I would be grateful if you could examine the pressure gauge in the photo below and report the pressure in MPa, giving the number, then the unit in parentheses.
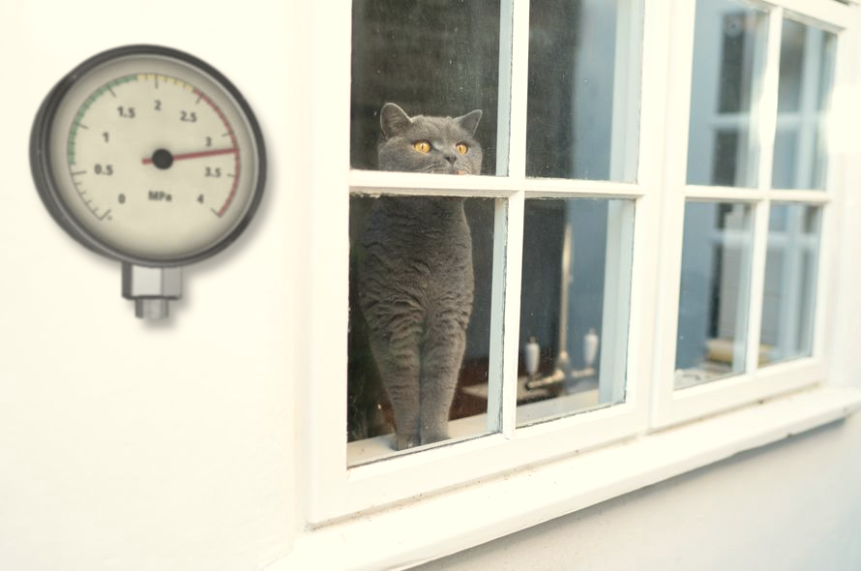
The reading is 3.2 (MPa)
